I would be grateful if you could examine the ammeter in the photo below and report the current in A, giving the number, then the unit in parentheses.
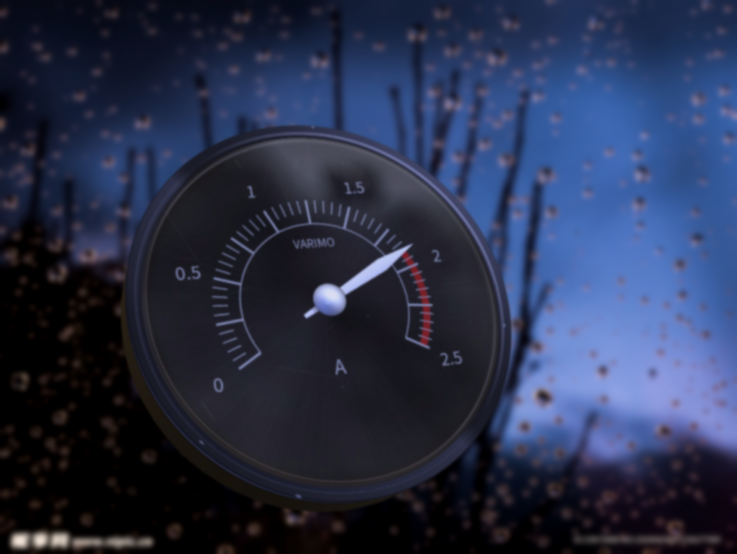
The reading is 1.9 (A)
